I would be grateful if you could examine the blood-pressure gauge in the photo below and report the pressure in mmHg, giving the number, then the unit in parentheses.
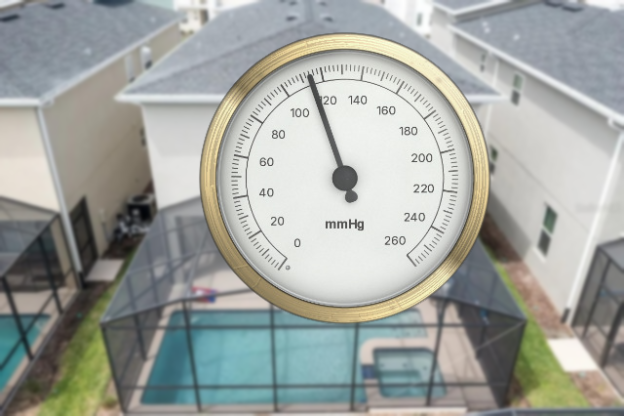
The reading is 114 (mmHg)
